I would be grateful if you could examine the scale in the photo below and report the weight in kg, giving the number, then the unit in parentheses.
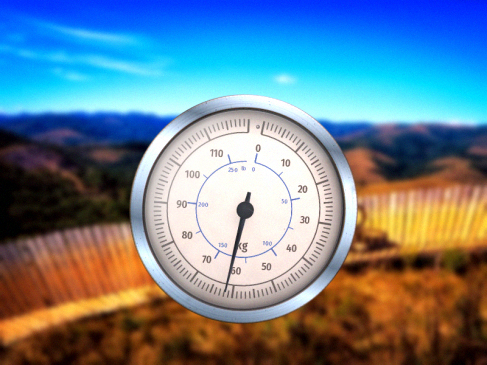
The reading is 62 (kg)
